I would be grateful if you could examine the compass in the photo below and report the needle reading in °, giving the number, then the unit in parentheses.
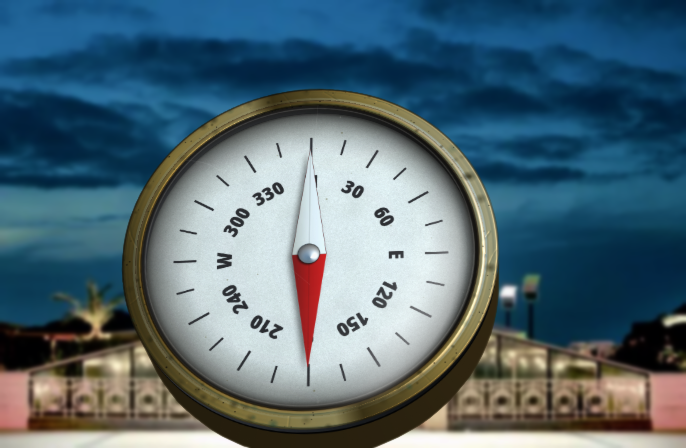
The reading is 180 (°)
